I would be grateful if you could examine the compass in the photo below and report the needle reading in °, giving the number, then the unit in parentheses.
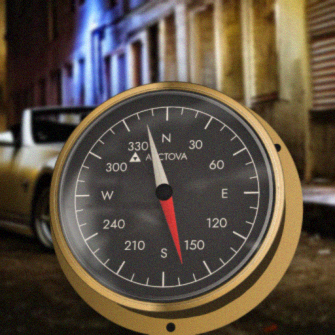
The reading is 165 (°)
